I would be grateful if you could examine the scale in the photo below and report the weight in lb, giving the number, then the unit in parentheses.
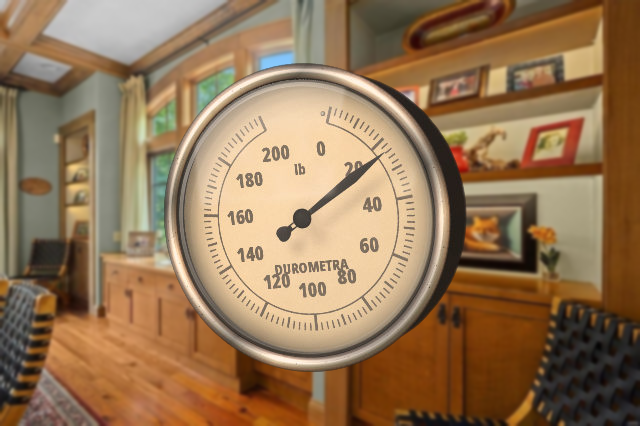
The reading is 24 (lb)
